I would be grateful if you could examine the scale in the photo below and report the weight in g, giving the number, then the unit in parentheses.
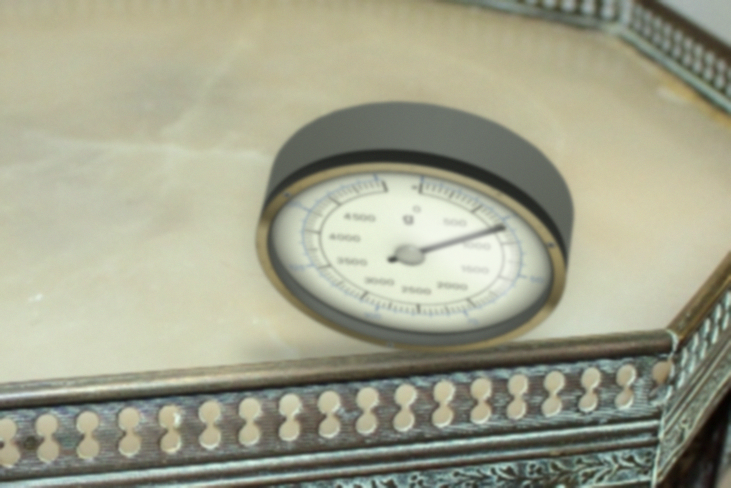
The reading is 750 (g)
